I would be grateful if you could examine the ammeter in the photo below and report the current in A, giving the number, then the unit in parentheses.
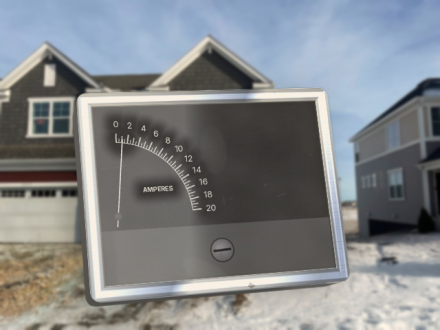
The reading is 1 (A)
